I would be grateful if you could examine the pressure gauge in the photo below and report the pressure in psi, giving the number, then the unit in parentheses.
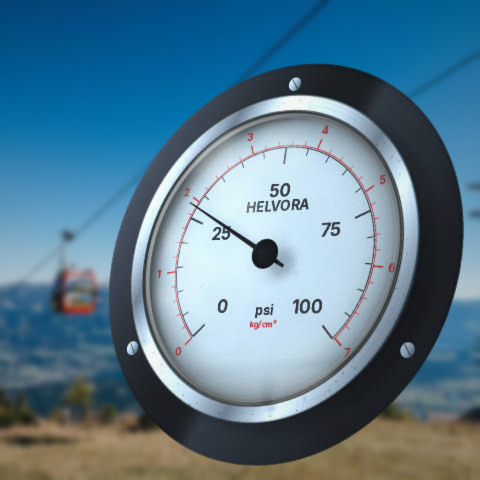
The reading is 27.5 (psi)
